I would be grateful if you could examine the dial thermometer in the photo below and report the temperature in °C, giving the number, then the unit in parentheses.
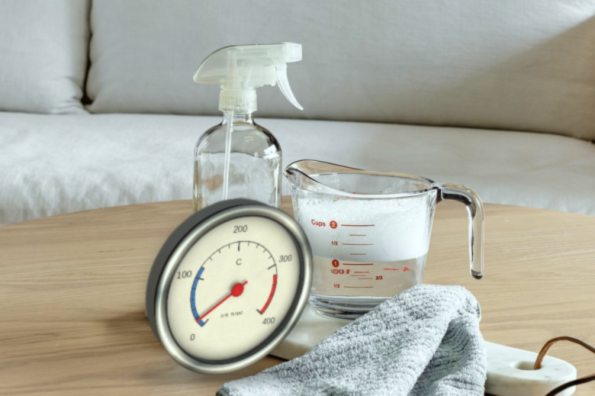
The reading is 20 (°C)
